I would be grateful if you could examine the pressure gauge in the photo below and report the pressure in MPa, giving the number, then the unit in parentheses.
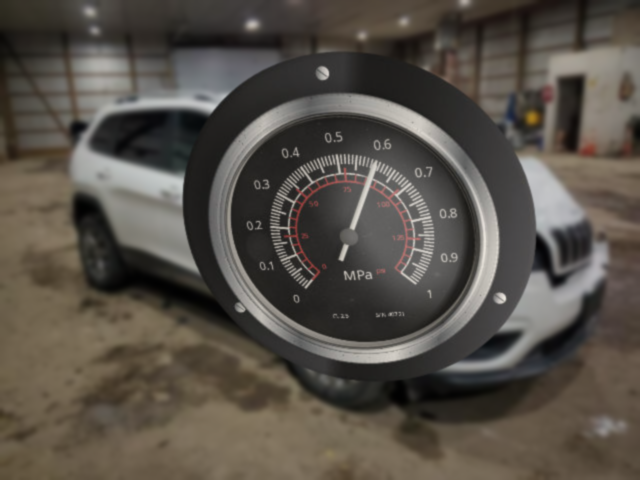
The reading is 0.6 (MPa)
